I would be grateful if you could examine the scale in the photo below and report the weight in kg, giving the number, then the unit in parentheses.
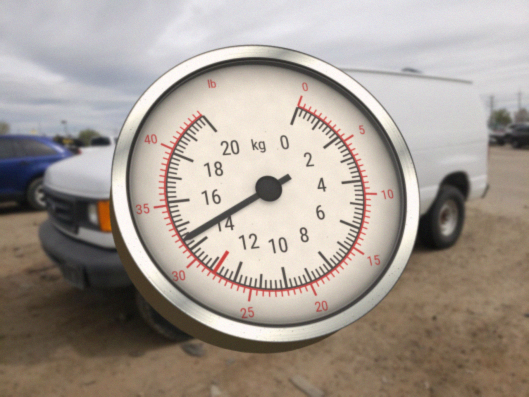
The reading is 14.4 (kg)
